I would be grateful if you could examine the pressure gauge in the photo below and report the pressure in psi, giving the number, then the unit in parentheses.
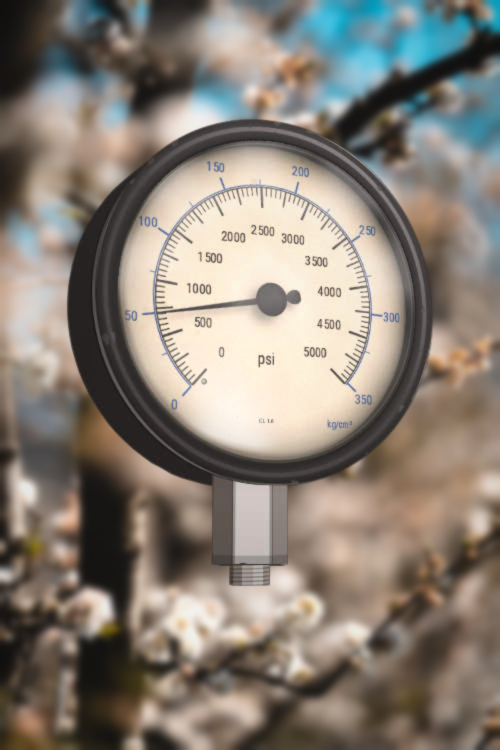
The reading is 700 (psi)
